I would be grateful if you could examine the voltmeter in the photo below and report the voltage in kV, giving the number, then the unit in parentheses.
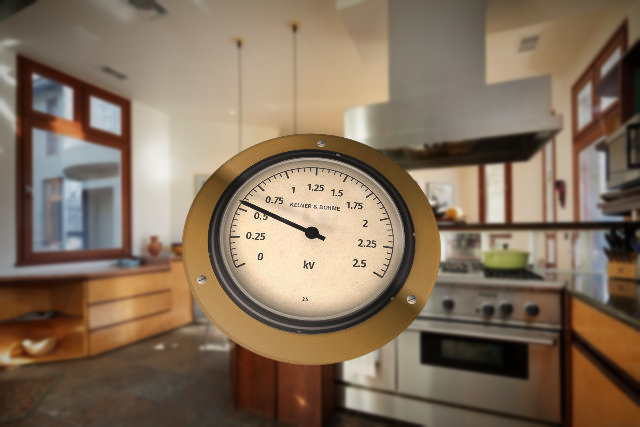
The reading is 0.55 (kV)
